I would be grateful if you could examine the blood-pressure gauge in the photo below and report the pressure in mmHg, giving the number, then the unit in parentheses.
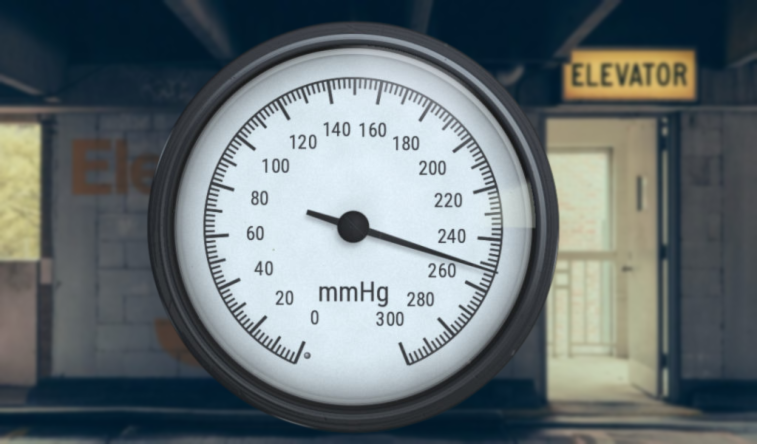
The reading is 252 (mmHg)
